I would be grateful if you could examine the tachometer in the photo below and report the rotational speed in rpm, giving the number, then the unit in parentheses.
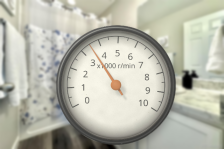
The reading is 3500 (rpm)
